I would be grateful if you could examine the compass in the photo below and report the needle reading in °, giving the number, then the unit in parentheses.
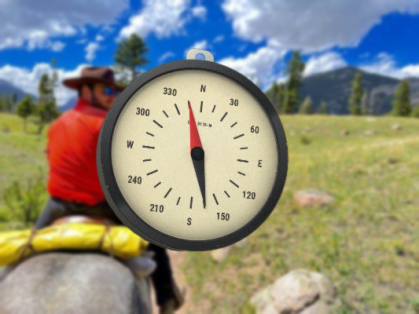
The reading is 345 (°)
